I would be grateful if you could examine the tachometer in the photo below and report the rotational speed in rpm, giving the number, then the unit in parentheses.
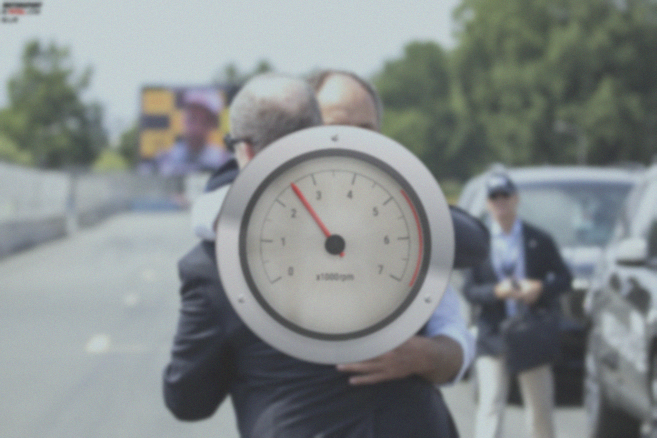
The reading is 2500 (rpm)
